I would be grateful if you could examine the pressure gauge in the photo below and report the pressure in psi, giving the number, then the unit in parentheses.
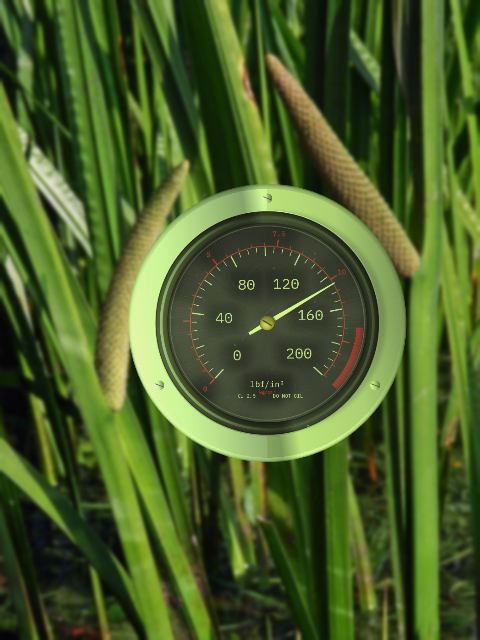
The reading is 145 (psi)
